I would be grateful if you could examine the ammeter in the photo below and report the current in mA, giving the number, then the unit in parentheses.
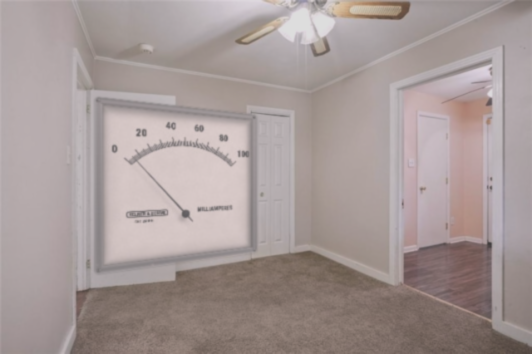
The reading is 5 (mA)
